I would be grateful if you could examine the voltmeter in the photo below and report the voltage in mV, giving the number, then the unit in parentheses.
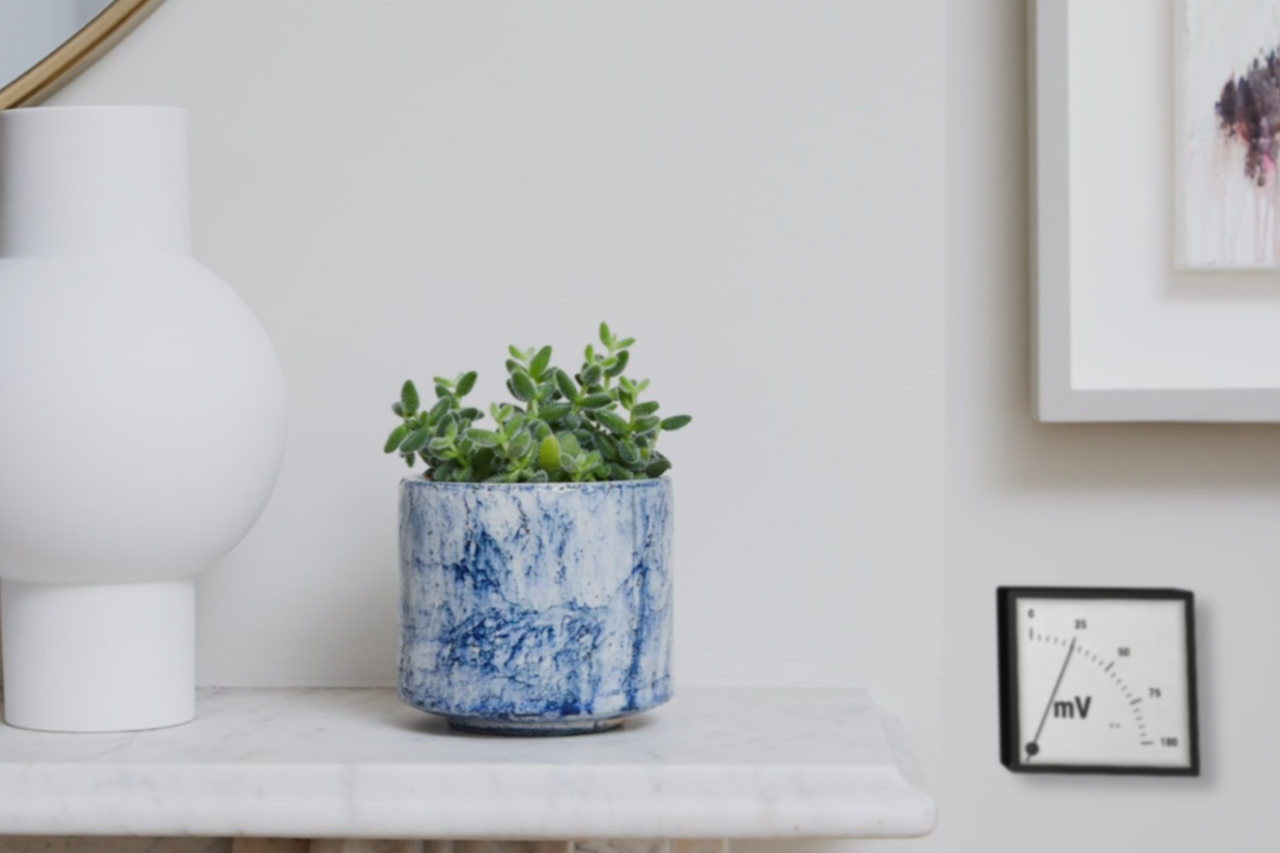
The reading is 25 (mV)
